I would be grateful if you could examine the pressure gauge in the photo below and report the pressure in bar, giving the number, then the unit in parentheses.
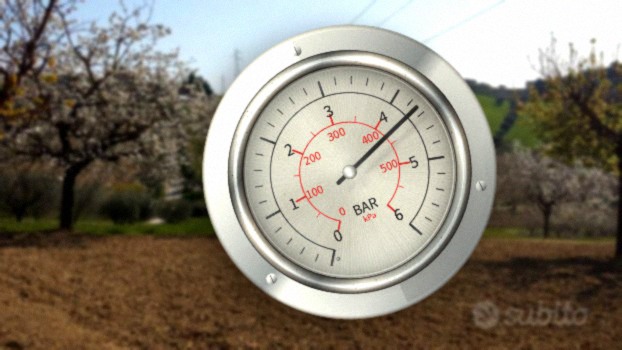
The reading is 4.3 (bar)
